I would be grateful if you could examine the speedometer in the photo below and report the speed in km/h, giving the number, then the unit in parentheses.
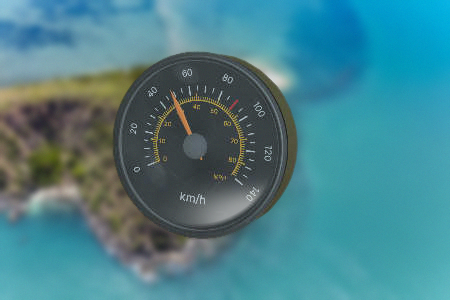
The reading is 50 (km/h)
